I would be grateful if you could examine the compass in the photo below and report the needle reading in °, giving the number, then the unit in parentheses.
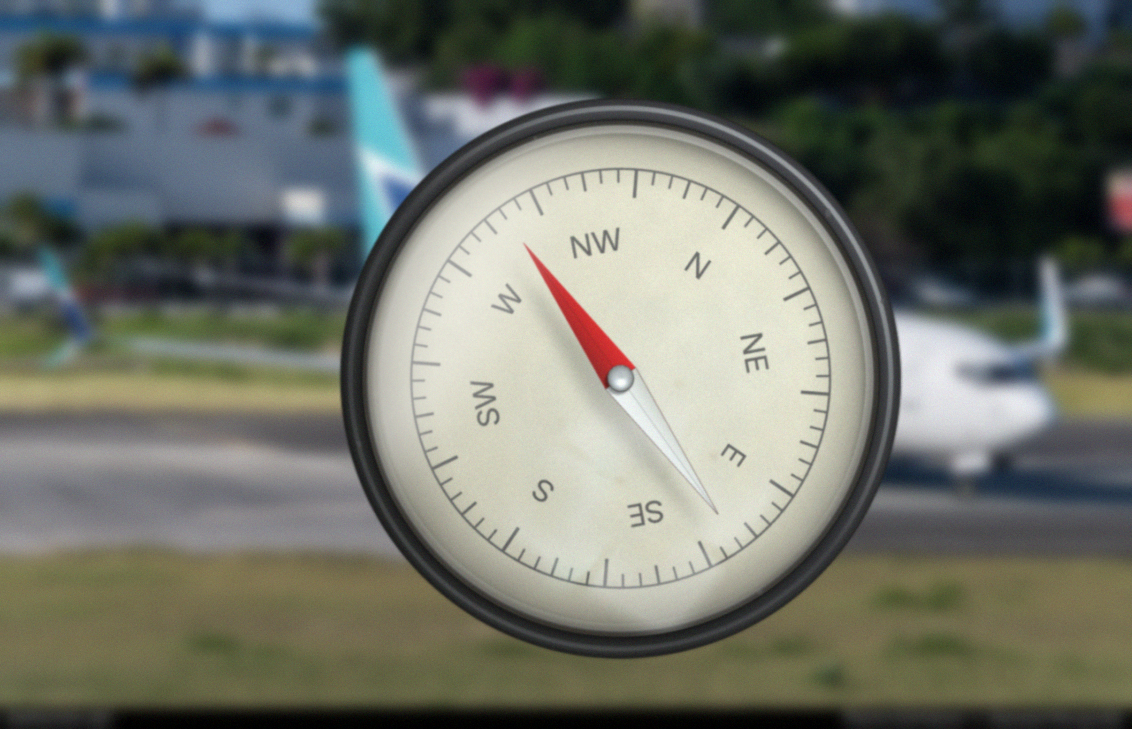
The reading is 290 (°)
